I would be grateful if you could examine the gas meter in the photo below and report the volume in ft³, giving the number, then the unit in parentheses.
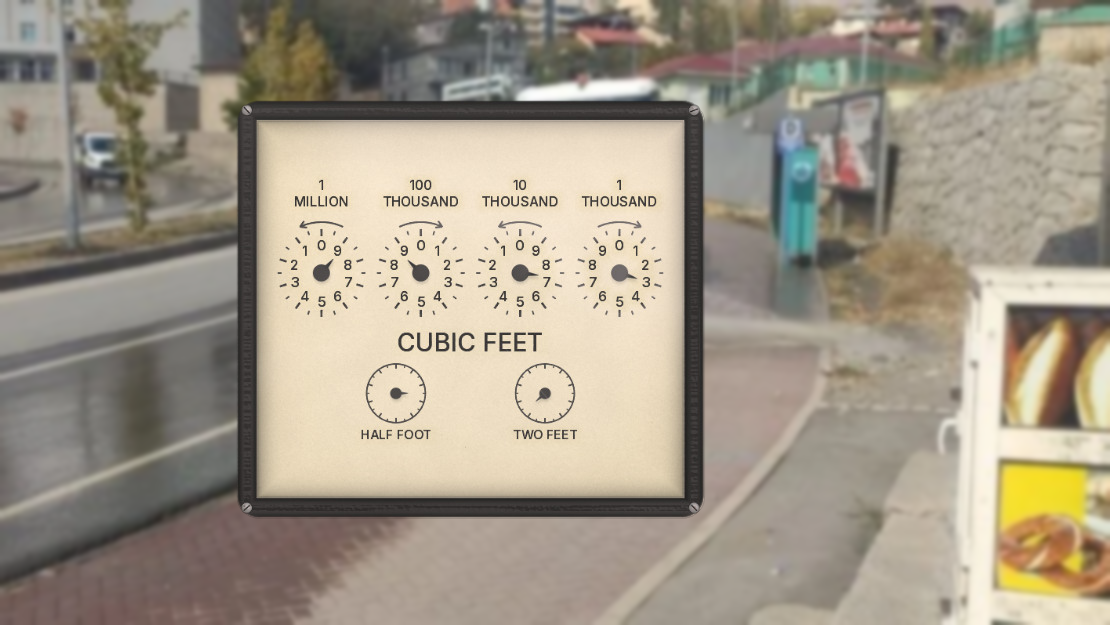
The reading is 887300 (ft³)
